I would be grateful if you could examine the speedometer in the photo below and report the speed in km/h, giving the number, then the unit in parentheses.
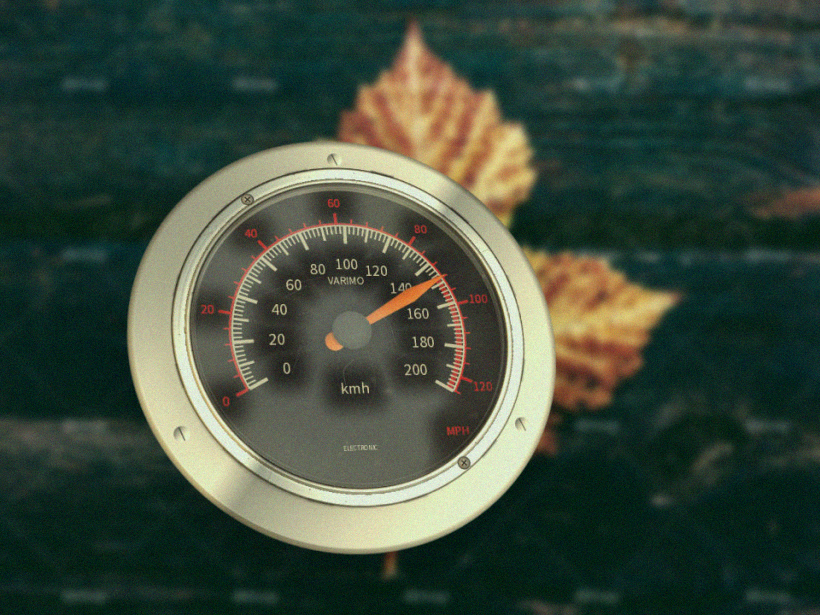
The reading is 148 (km/h)
